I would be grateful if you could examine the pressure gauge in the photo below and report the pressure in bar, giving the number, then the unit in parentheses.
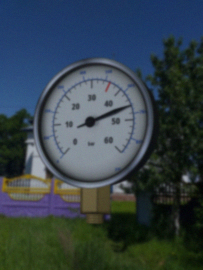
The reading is 46 (bar)
